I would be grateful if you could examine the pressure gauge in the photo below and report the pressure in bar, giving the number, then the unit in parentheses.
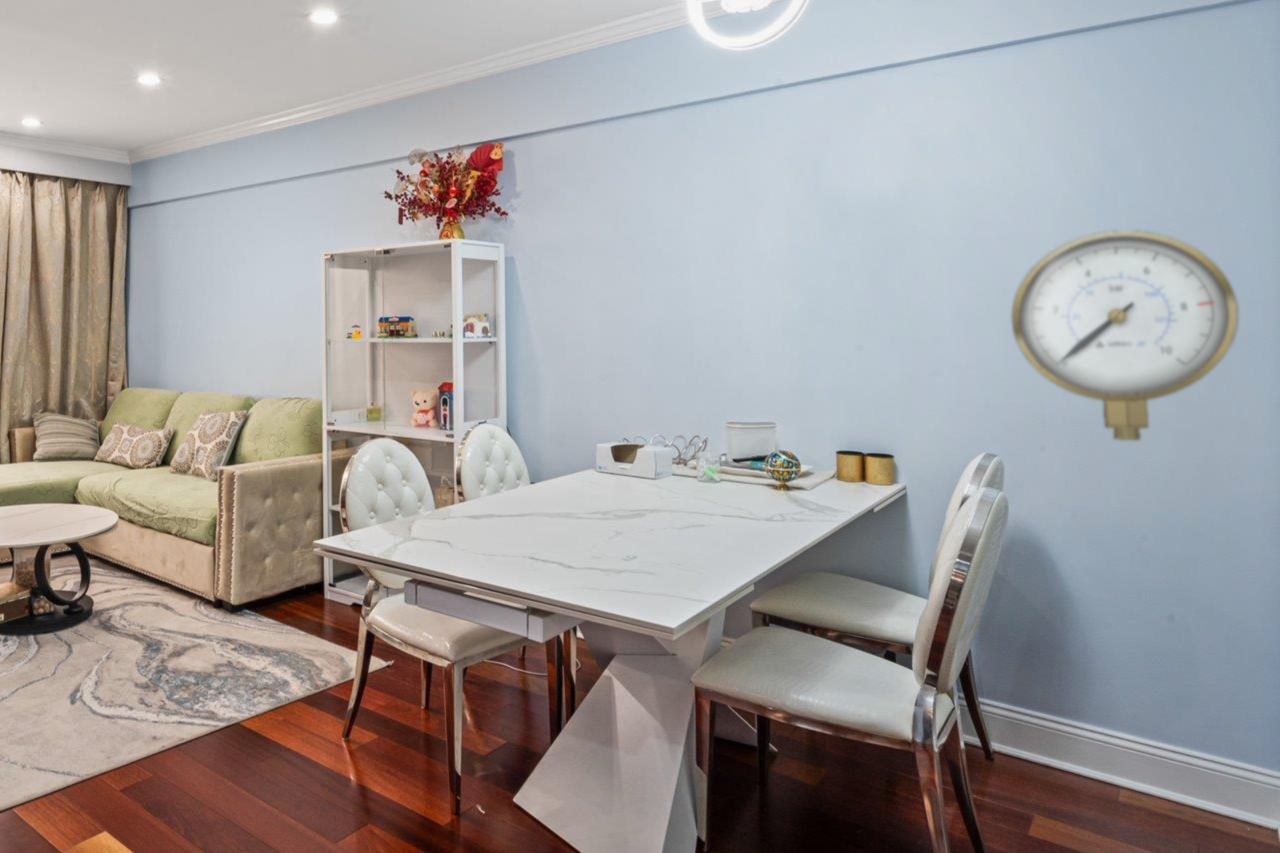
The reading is 0 (bar)
